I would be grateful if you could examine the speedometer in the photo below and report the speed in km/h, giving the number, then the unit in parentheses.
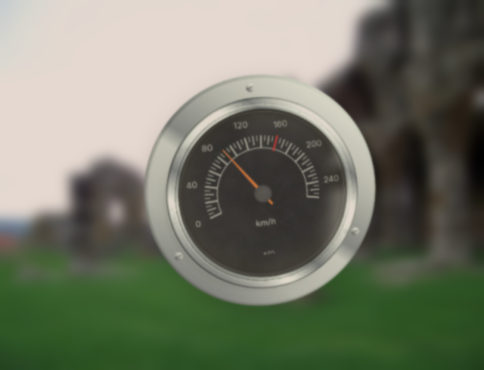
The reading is 90 (km/h)
